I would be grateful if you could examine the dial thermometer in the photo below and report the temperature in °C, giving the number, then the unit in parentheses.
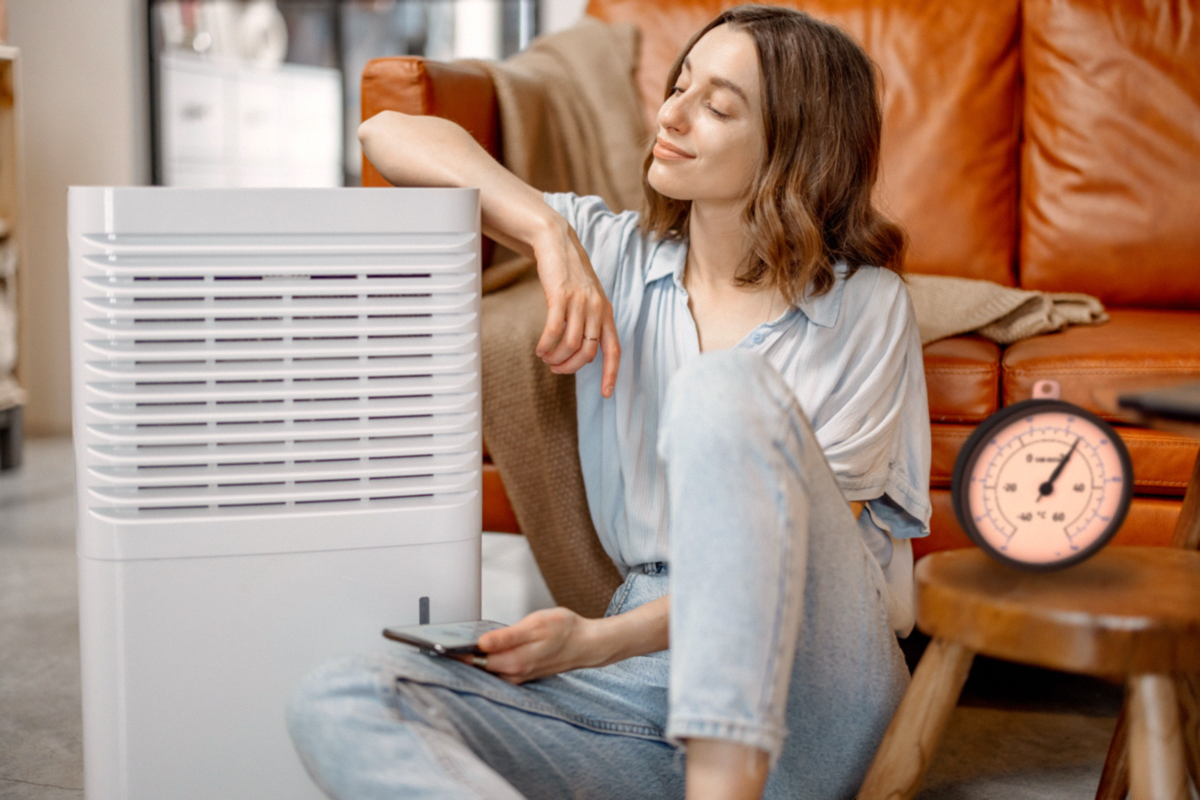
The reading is 20 (°C)
